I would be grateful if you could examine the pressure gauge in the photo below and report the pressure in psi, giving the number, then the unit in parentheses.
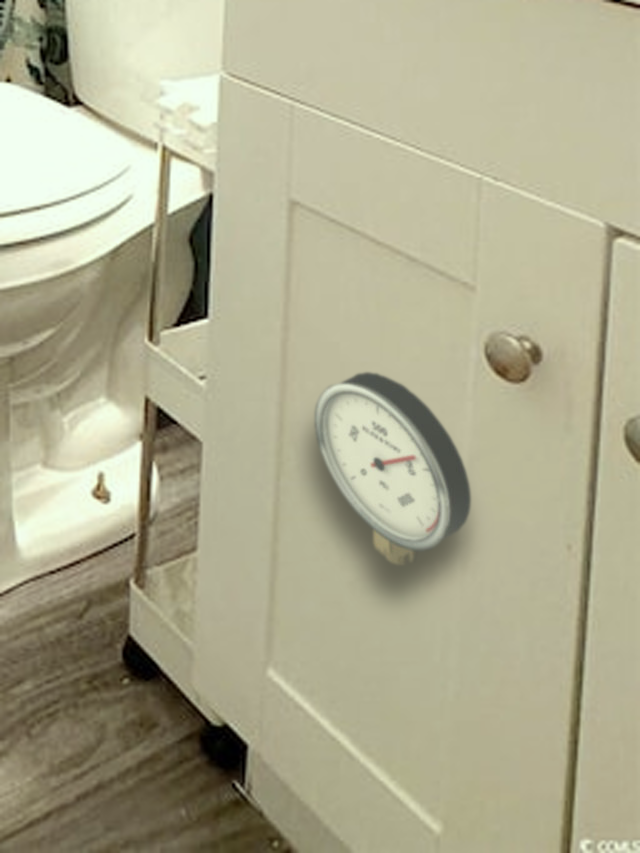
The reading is 700 (psi)
